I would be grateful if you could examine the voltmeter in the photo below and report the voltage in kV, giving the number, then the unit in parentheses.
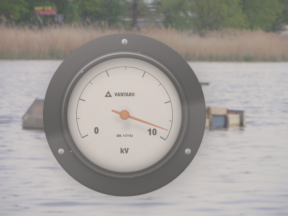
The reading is 9.5 (kV)
